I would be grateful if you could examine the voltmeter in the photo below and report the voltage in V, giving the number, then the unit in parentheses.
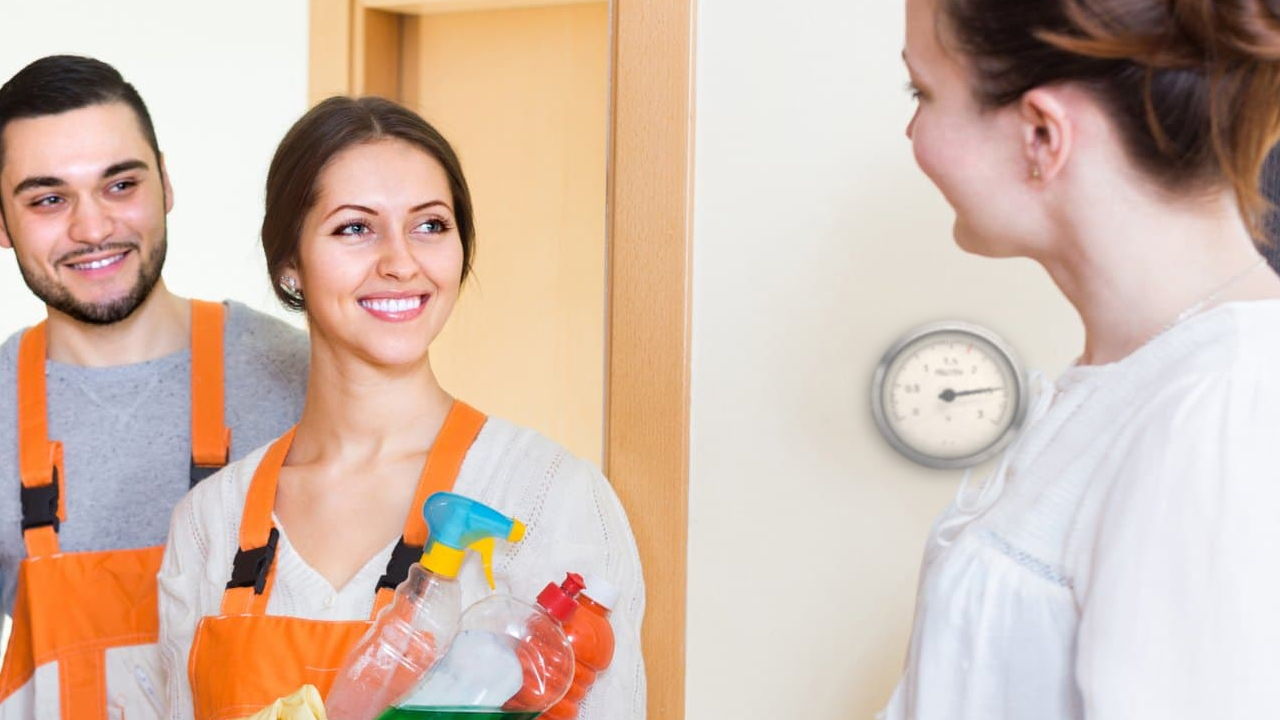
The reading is 2.5 (V)
